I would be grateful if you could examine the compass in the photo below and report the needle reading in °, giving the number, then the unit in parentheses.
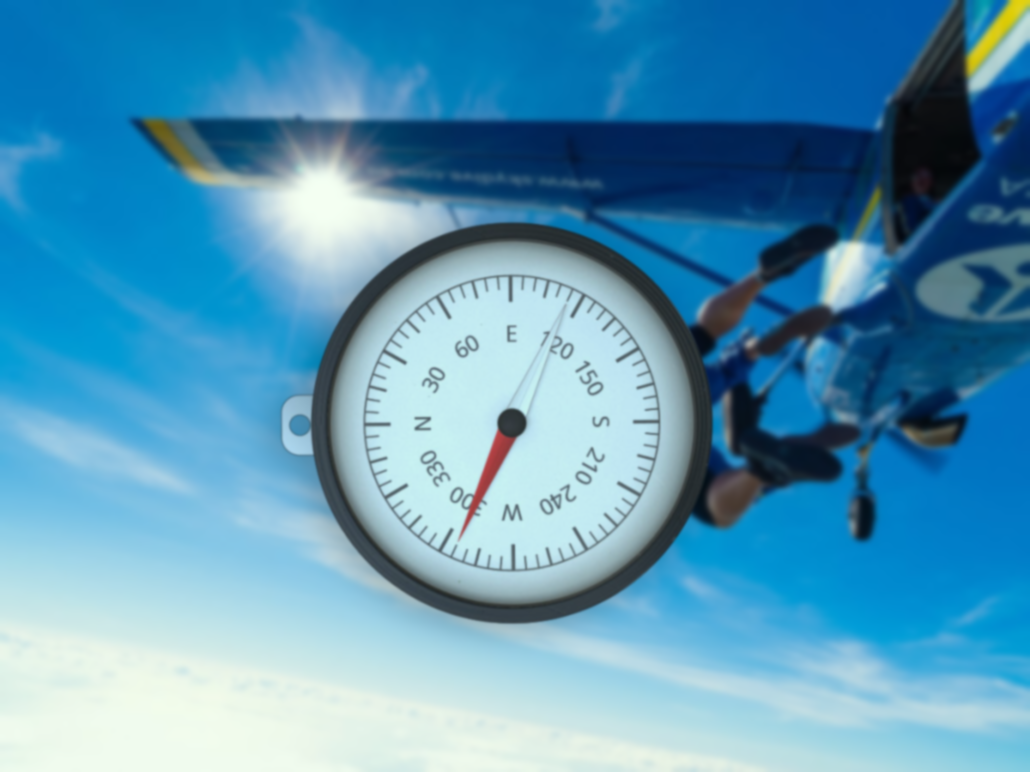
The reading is 295 (°)
